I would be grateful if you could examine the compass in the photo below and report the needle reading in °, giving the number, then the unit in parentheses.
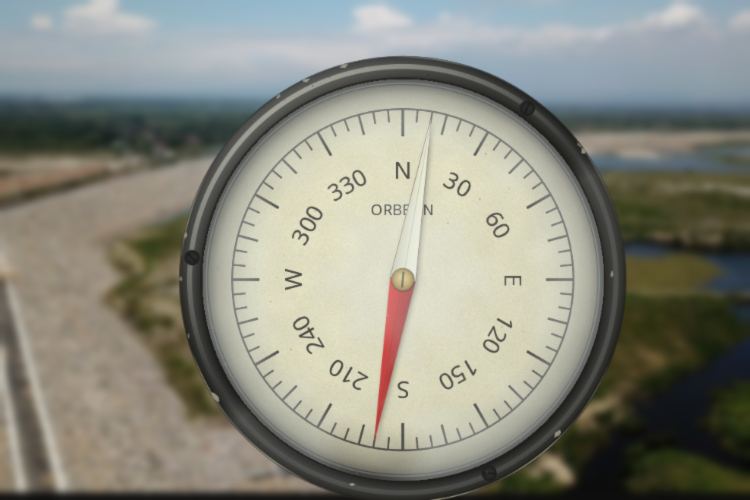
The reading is 190 (°)
